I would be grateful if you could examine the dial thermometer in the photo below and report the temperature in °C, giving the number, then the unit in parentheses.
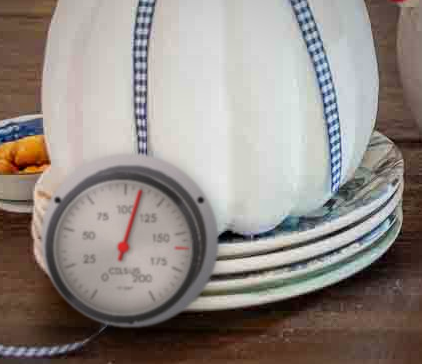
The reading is 110 (°C)
